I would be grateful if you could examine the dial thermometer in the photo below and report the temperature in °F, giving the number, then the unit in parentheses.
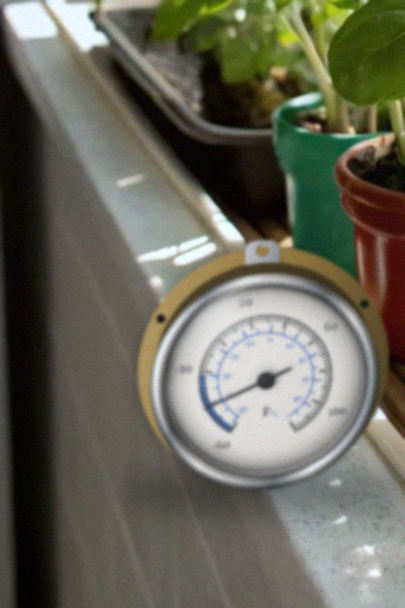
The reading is -40 (°F)
